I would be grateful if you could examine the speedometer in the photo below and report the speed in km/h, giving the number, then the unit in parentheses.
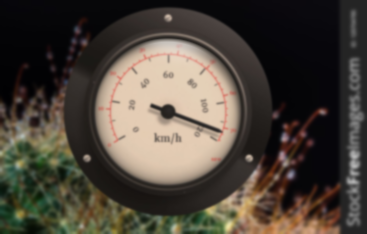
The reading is 115 (km/h)
